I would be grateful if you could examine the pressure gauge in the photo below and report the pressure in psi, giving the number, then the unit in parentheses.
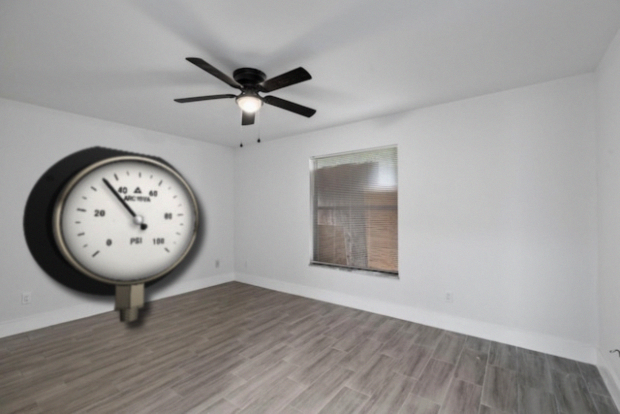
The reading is 35 (psi)
